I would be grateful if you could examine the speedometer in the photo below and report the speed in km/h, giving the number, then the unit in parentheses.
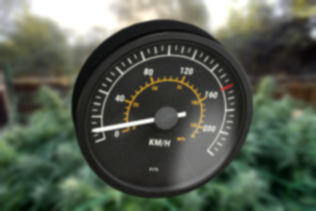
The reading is 10 (km/h)
